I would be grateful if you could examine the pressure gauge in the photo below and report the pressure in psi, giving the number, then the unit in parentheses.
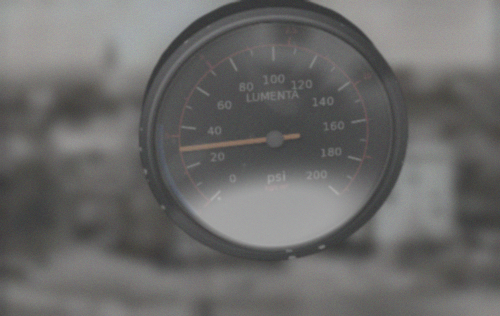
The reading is 30 (psi)
